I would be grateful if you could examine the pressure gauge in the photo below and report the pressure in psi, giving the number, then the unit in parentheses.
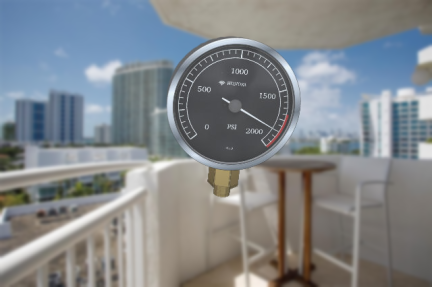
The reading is 1850 (psi)
